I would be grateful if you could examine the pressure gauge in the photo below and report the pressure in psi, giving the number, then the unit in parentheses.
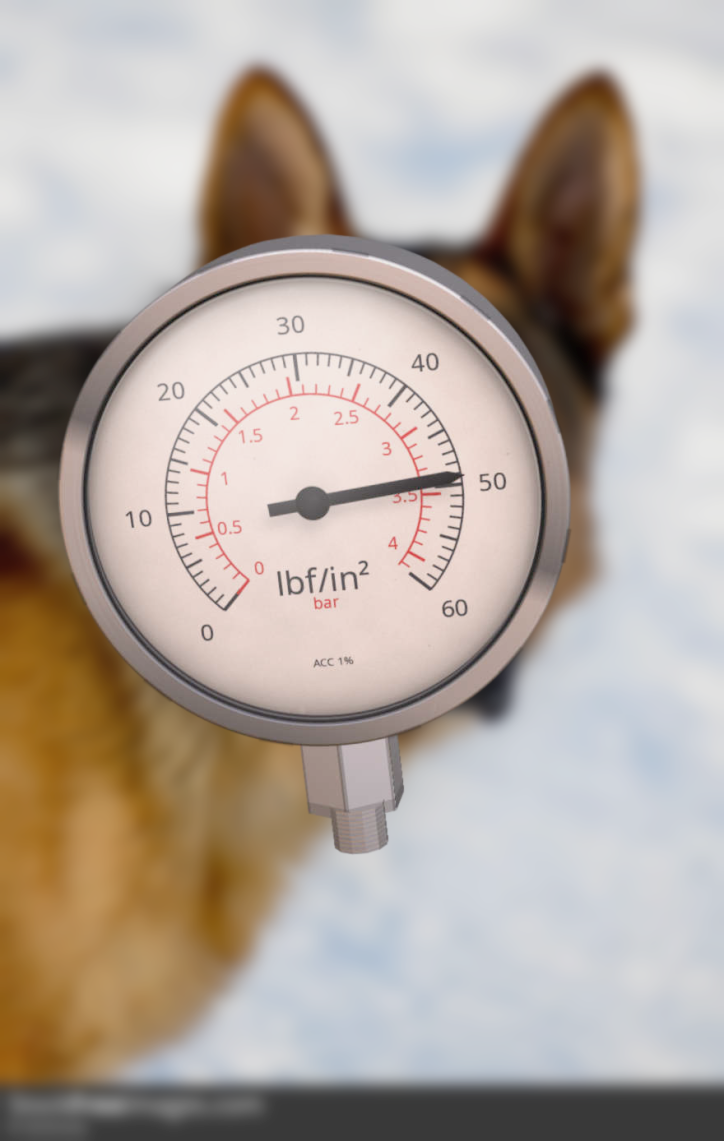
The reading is 49 (psi)
